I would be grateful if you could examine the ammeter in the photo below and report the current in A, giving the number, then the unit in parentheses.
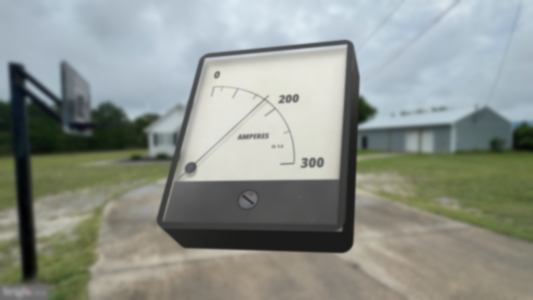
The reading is 175 (A)
